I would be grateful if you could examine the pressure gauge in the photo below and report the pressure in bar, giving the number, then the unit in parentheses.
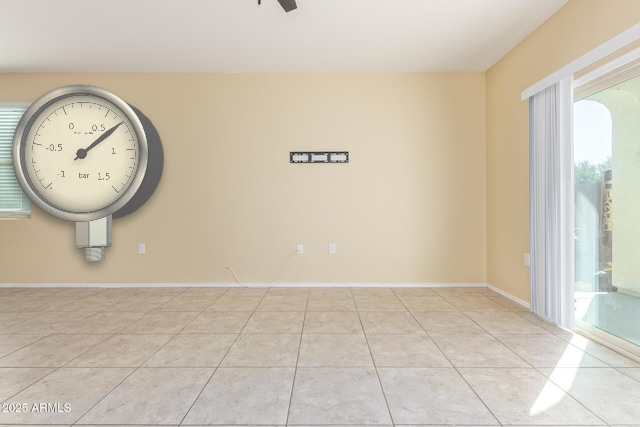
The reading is 0.7 (bar)
